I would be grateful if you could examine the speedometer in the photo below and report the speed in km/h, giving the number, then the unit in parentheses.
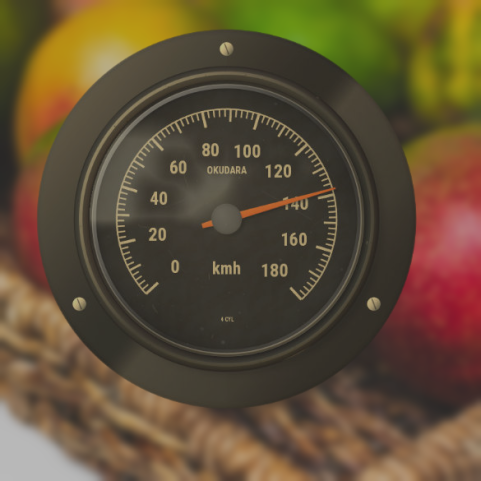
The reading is 138 (km/h)
